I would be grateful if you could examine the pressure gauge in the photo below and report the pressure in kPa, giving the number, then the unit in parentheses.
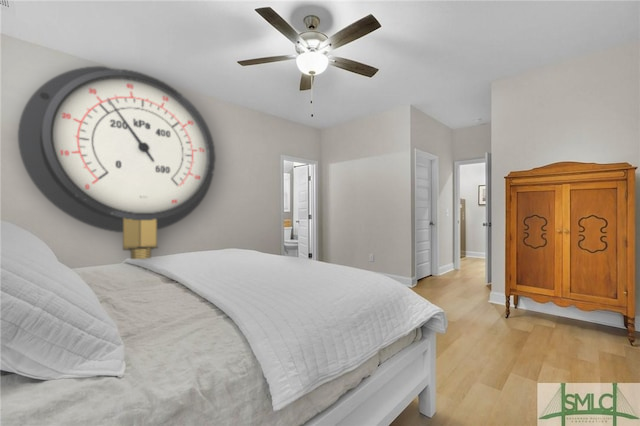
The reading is 220 (kPa)
